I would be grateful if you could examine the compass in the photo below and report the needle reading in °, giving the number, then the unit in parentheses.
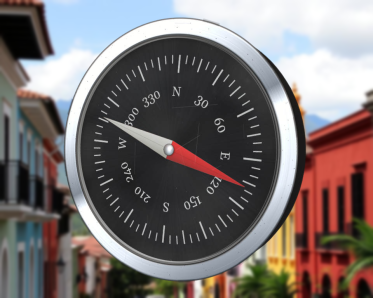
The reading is 107.5 (°)
